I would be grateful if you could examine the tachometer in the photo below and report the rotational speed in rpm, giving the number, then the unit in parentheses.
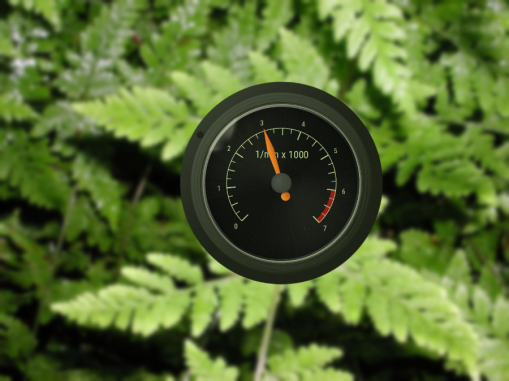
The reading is 3000 (rpm)
